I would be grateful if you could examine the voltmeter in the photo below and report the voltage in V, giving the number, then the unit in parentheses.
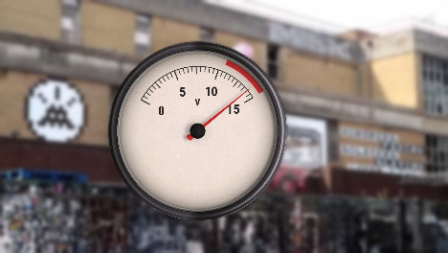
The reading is 14 (V)
